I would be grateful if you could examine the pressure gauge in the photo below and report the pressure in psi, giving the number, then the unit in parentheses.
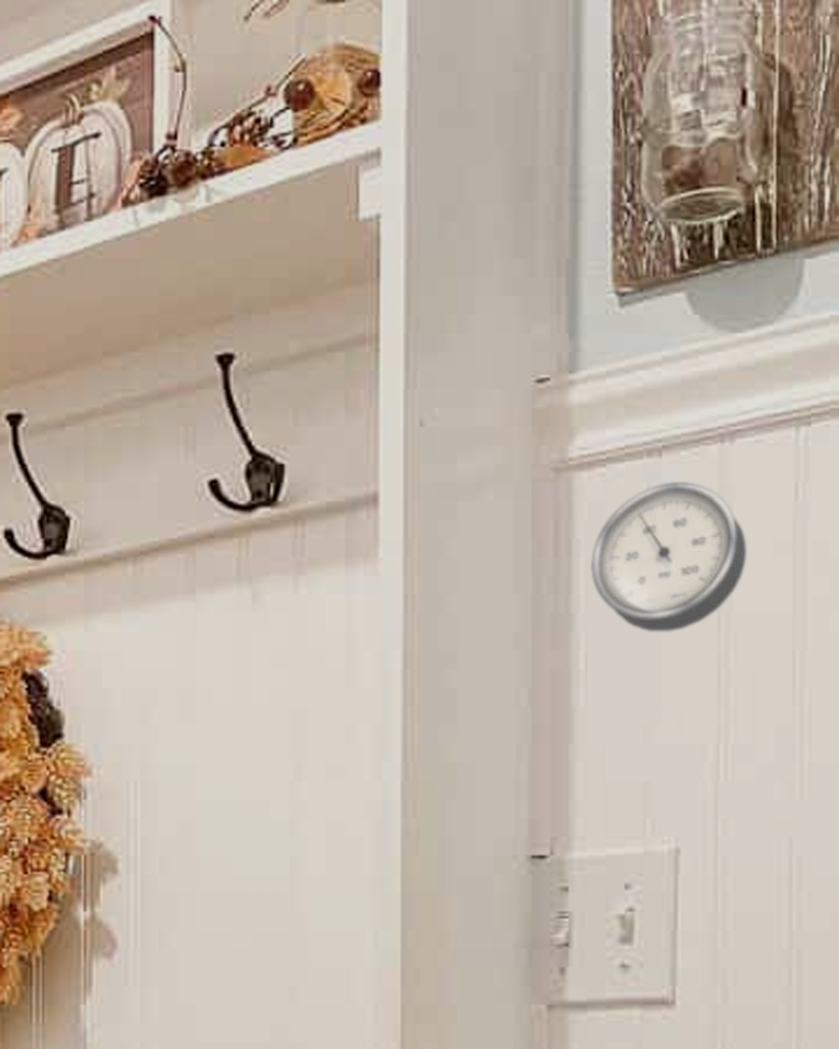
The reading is 40 (psi)
